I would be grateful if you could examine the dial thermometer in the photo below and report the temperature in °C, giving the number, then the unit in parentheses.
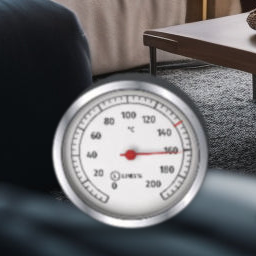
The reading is 160 (°C)
